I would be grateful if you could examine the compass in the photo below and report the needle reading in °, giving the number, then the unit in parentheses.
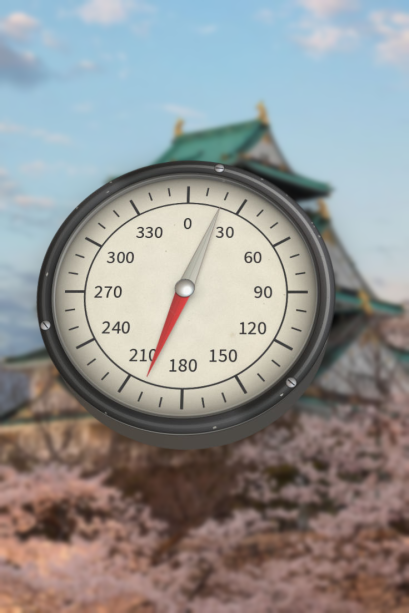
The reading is 200 (°)
